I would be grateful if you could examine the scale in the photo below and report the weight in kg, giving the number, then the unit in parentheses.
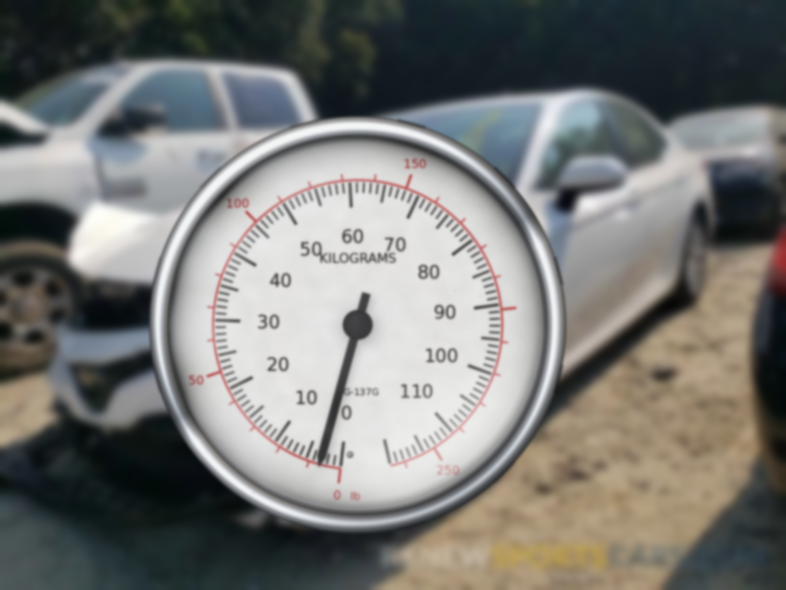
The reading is 3 (kg)
